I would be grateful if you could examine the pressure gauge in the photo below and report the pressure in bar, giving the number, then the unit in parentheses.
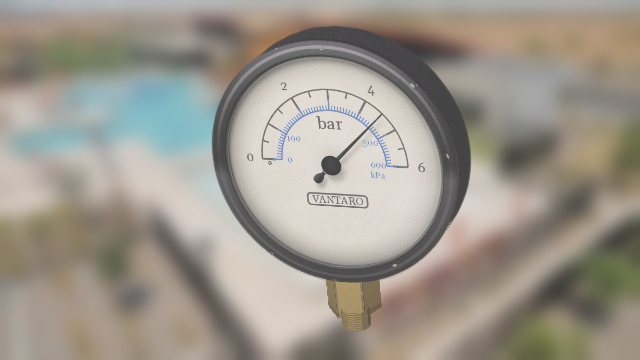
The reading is 4.5 (bar)
